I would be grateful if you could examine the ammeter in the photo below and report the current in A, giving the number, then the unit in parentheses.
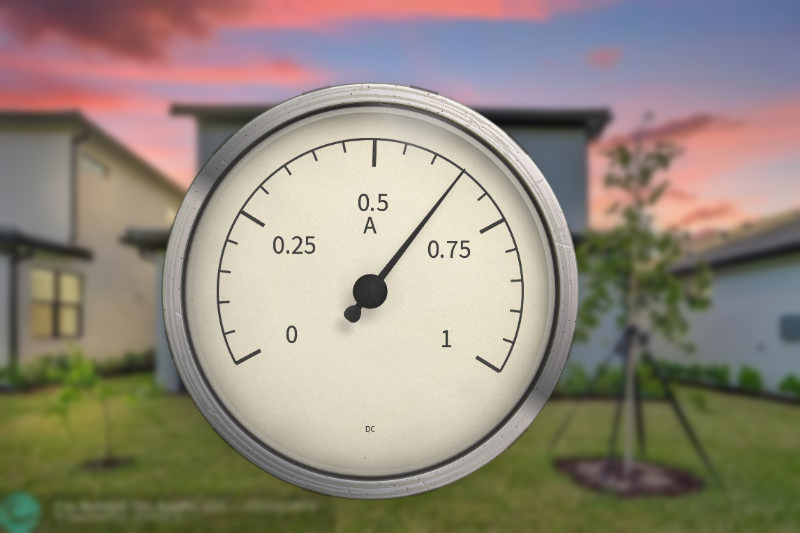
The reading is 0.65 (A)
